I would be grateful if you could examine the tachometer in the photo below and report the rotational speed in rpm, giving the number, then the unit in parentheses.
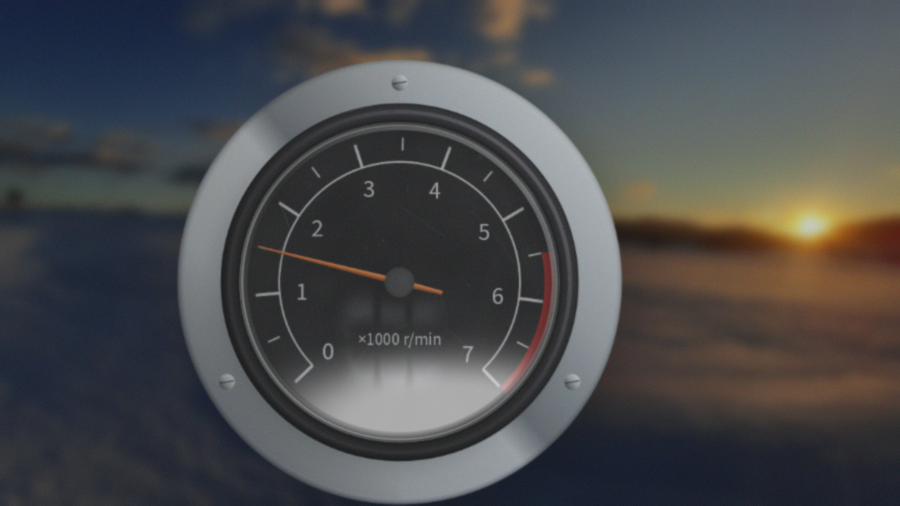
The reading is 1500 (rpm)
